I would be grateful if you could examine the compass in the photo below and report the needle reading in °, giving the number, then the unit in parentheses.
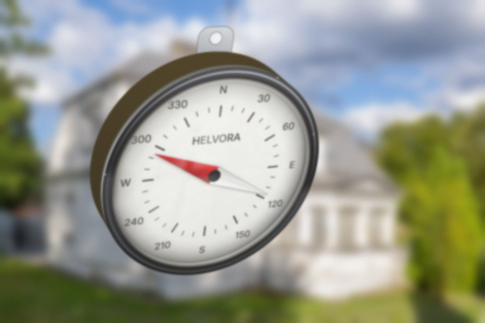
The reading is 295 (°)
